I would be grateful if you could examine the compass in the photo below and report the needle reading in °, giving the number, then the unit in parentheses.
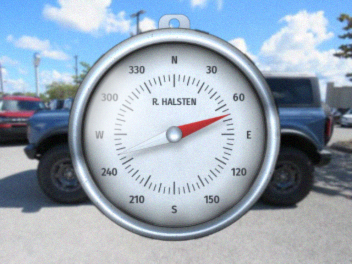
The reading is 70 (°)
